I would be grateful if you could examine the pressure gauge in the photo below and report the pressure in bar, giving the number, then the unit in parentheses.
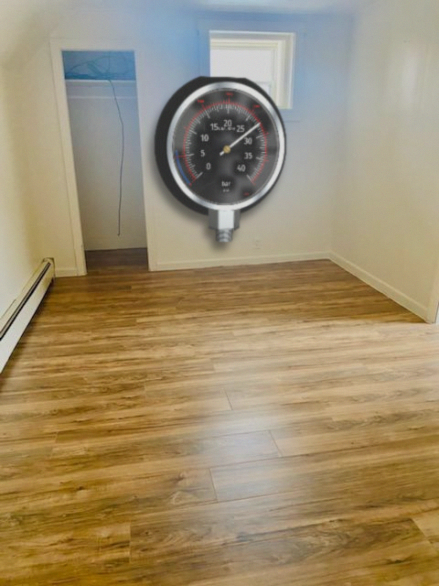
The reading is 27.5 (bar)
